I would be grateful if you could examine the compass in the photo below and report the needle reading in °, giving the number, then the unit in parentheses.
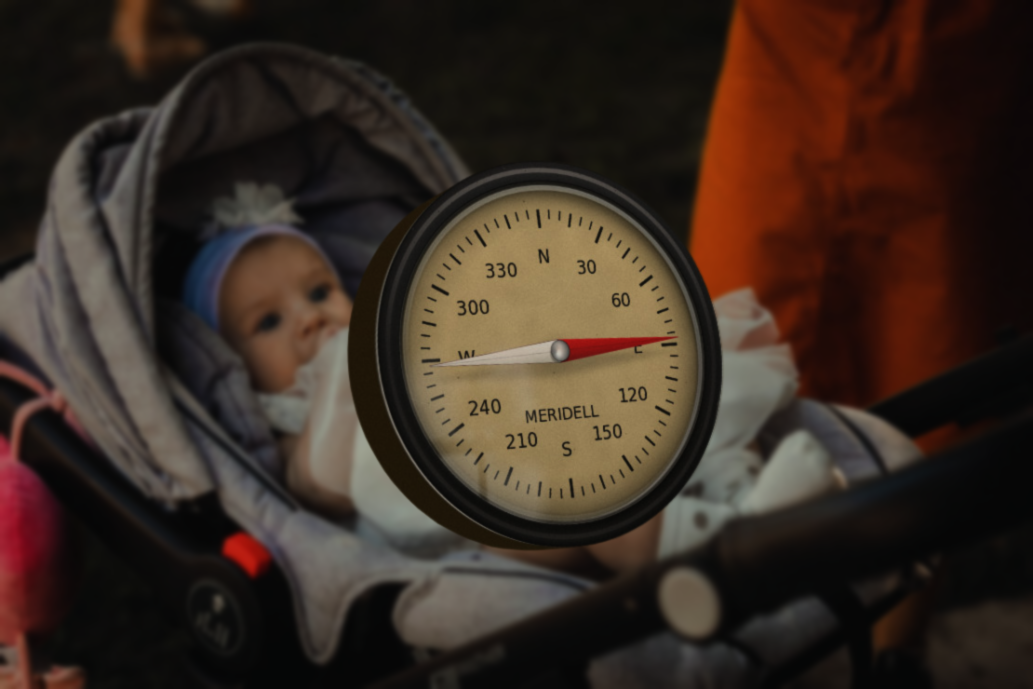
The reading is 87.5 (°)
